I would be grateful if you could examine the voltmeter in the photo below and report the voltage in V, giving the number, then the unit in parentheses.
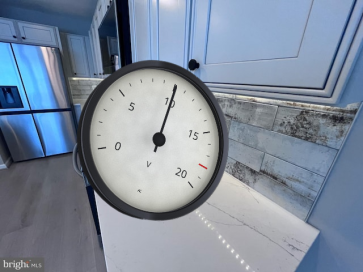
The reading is 10 (V)
